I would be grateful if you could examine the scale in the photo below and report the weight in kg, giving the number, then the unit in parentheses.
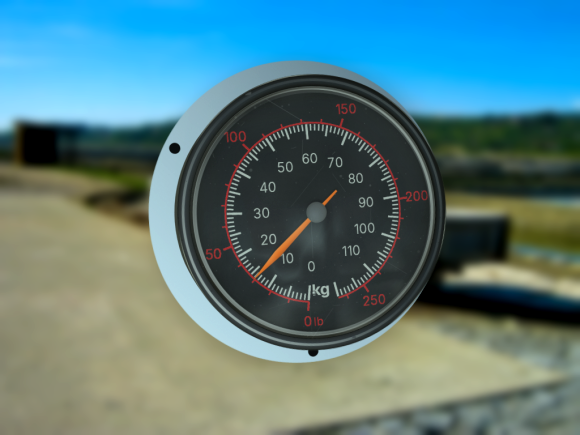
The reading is 14 (kg)
